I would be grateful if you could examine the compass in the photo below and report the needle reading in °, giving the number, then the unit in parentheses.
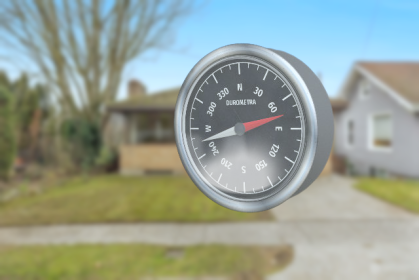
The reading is 75 (°)
